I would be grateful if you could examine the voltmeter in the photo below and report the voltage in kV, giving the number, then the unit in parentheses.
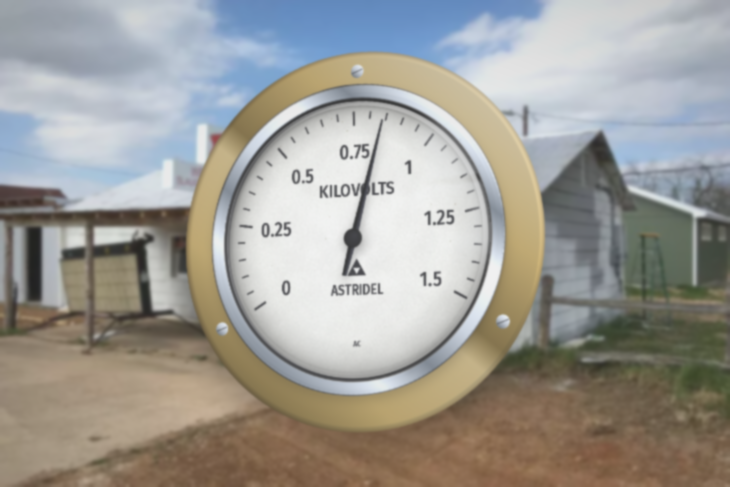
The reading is 0.85 (kV)
